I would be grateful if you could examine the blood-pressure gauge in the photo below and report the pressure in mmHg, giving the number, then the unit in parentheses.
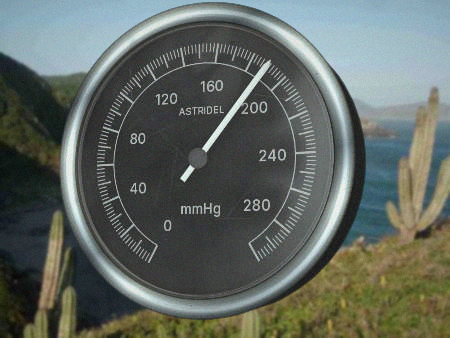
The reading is 190 (mmHg)
